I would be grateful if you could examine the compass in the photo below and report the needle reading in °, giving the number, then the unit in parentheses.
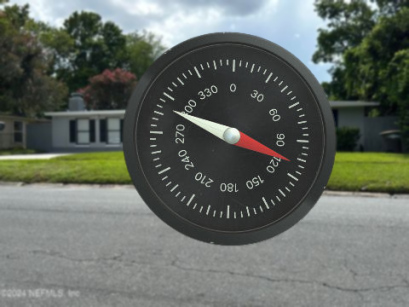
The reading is 110 (°)
